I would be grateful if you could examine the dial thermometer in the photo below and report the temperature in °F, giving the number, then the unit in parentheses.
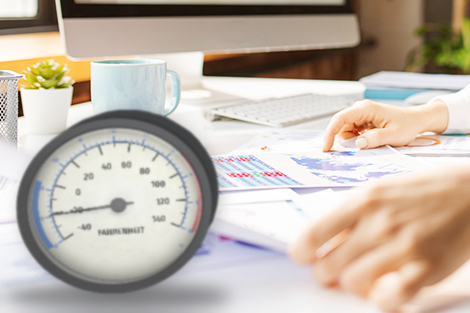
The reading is -20 (°F)
